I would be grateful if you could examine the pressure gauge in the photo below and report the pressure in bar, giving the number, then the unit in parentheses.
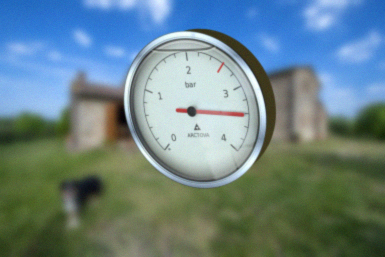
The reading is 3.4 (bar)
